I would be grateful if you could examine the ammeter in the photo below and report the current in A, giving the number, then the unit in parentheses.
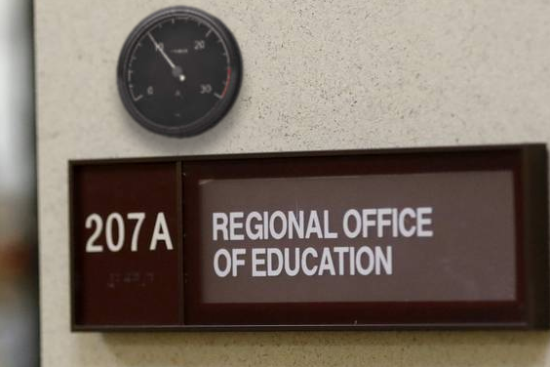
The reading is 10 (A)
